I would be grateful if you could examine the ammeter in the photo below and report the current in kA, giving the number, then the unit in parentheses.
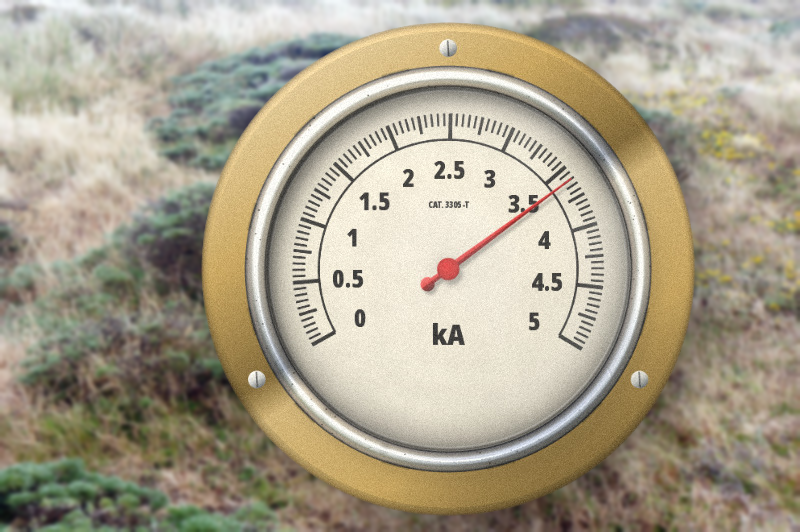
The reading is 3.6 (kA)
